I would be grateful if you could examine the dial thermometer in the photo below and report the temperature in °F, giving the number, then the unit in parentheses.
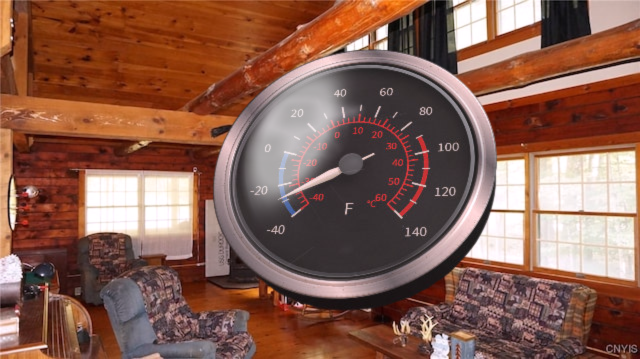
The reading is -30 (°F)
